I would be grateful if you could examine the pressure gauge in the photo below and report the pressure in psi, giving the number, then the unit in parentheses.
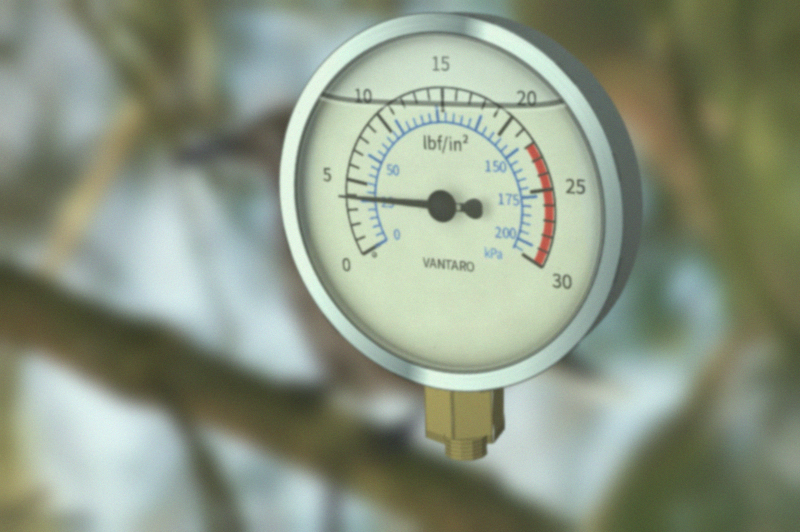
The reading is 4 (psi)
